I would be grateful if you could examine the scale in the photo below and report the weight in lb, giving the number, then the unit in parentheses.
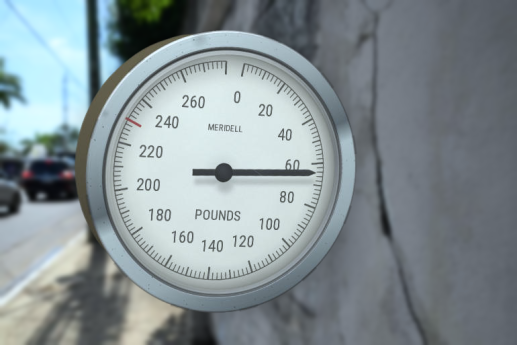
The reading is 64 (lb)
